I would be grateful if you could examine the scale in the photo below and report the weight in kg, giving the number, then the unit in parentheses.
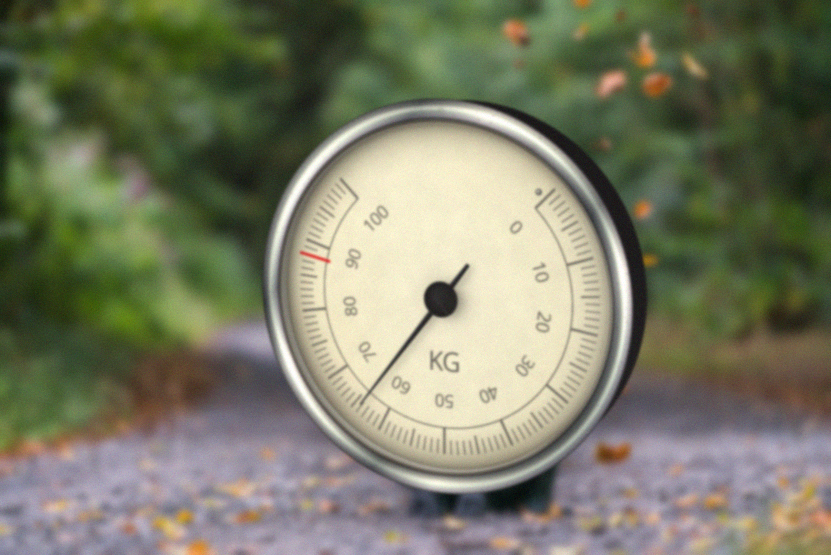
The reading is 64 (kg)
